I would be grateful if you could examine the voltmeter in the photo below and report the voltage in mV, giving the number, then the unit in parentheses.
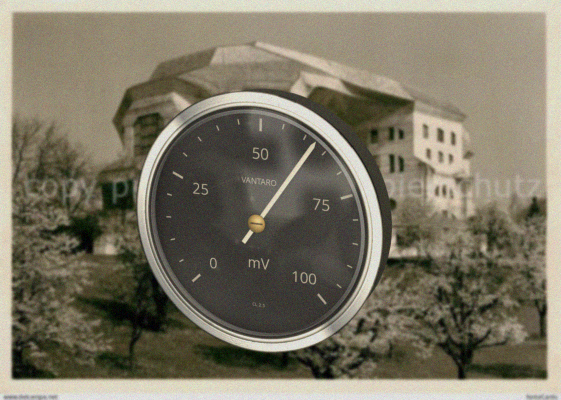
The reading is 62.5 (mV)
